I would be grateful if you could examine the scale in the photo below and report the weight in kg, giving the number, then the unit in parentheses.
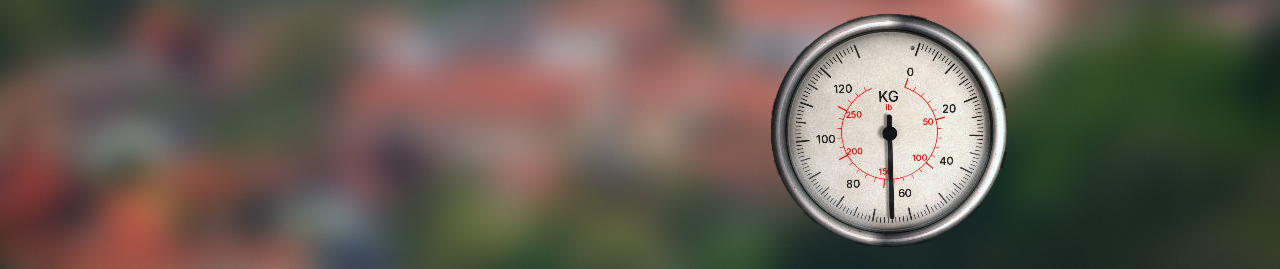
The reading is 65 (kg)
